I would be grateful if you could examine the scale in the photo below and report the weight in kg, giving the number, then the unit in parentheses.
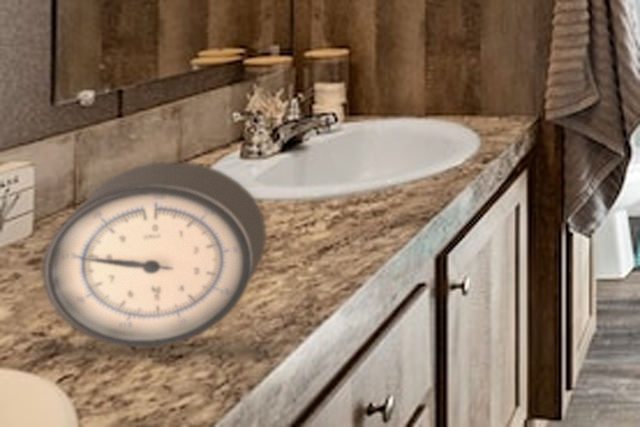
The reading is 8 (kg)
